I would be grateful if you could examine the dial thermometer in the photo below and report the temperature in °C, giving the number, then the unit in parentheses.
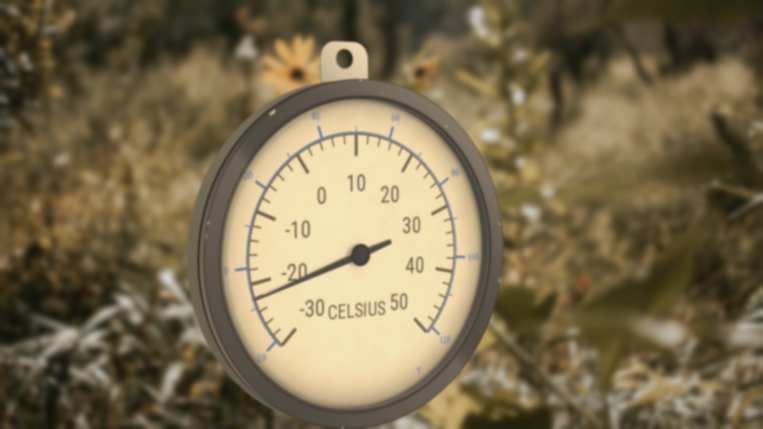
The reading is -22 (°C)
